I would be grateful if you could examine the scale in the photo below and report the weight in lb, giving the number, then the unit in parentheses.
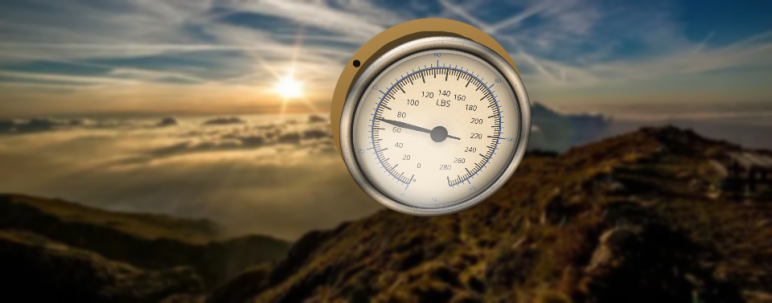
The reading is 70 (lb)
